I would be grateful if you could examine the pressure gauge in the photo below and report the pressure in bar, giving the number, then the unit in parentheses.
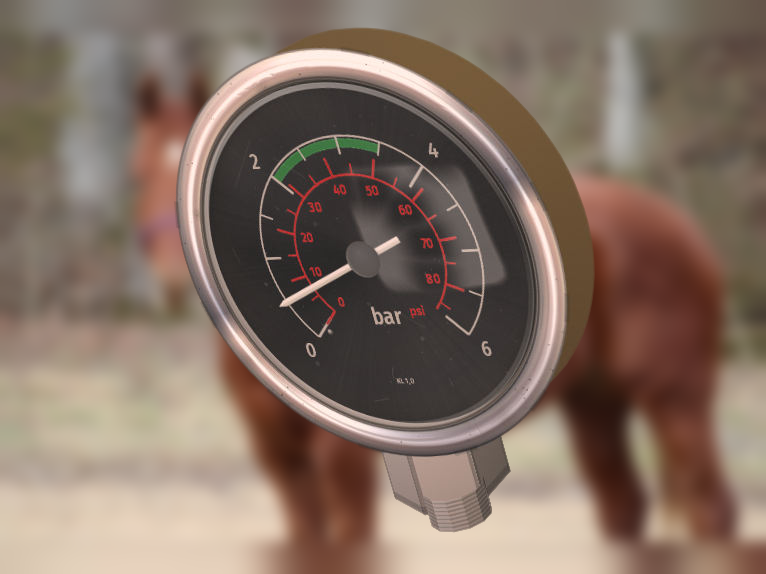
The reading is 0.5 (bar)
